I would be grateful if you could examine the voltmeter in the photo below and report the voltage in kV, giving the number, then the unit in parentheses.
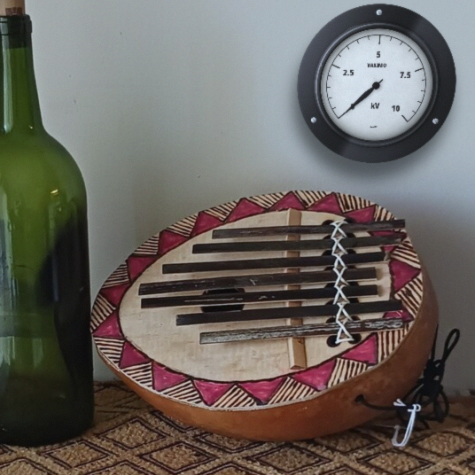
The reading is 0 (kV)
